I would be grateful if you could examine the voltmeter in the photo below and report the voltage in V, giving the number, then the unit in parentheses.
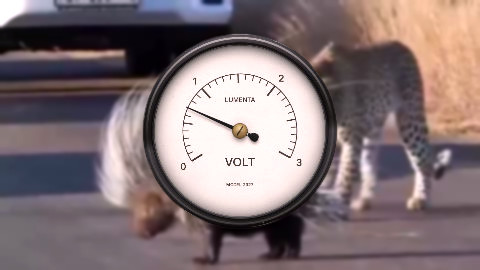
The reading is 0.7 (V)
